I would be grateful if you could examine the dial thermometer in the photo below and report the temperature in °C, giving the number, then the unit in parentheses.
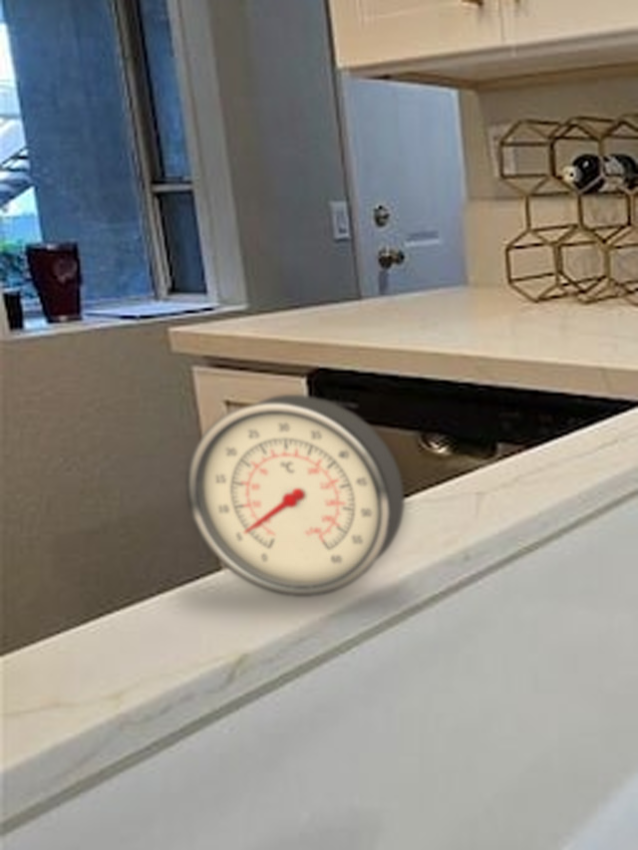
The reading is 5 (°C)
